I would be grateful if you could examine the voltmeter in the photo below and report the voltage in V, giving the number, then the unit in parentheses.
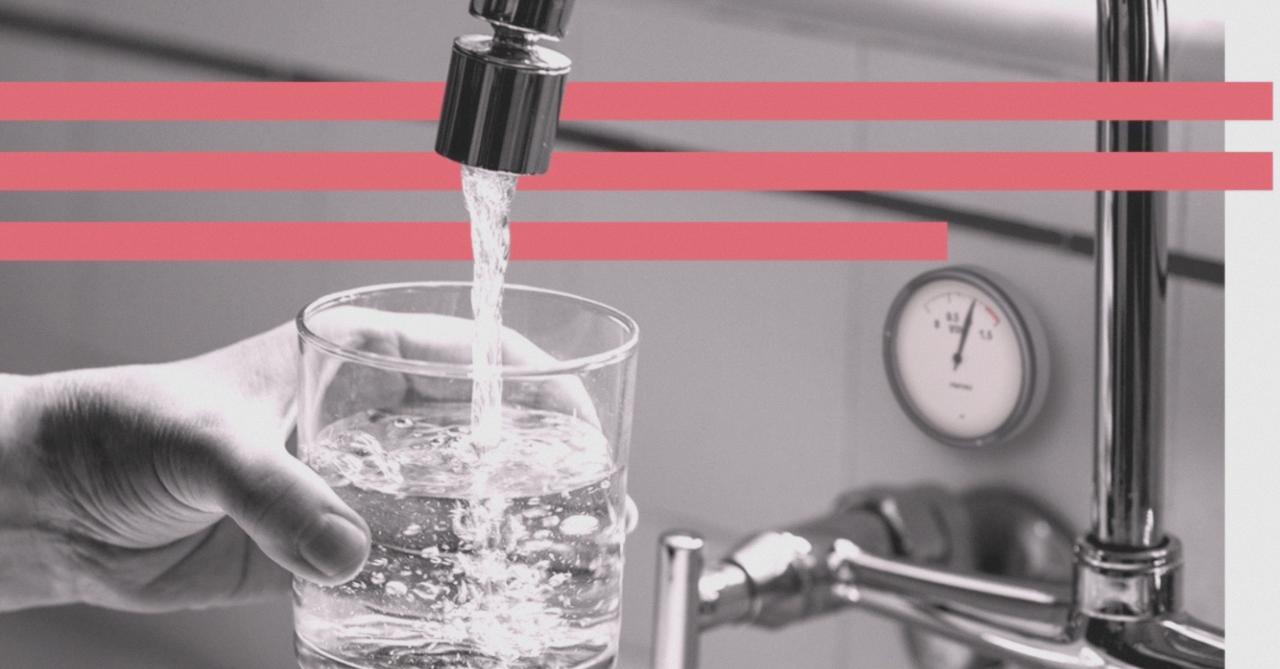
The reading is 1 (V)
